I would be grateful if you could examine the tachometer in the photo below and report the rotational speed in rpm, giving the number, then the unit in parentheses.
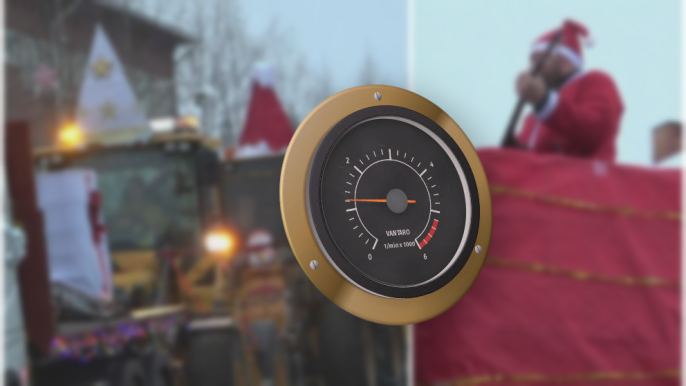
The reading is 1200 (rpm)
